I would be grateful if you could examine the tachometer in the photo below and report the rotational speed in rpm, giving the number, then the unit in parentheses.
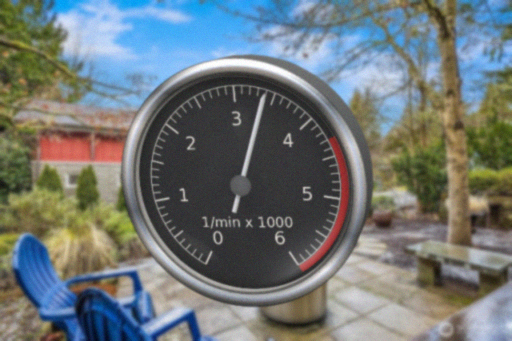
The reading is 3400 (rpm)
